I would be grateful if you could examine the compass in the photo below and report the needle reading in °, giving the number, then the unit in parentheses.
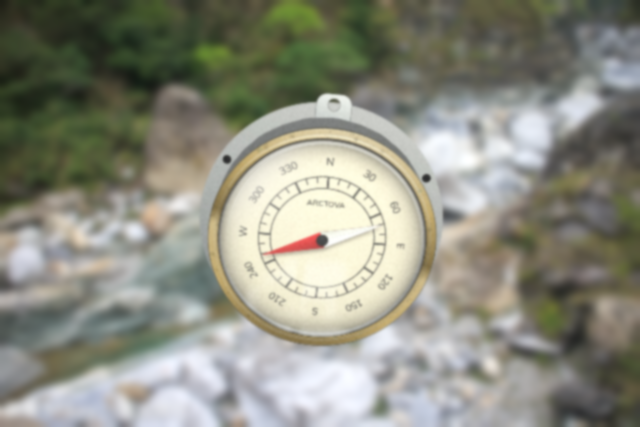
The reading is 250 (°)
